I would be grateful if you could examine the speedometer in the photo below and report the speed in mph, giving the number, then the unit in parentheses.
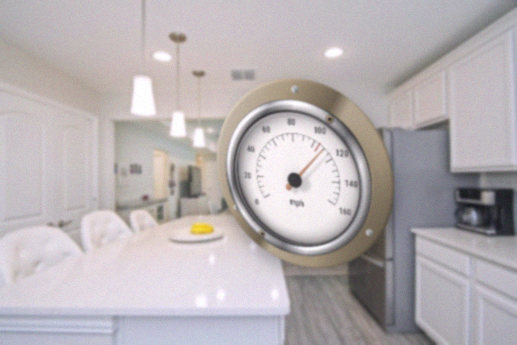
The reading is 110 (mph)
